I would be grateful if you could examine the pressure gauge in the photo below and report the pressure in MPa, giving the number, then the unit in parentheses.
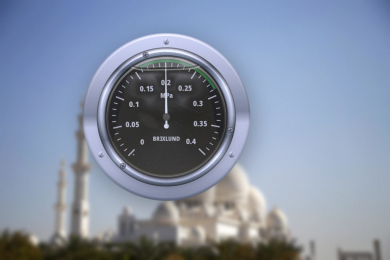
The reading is 0.2 (MPa)
